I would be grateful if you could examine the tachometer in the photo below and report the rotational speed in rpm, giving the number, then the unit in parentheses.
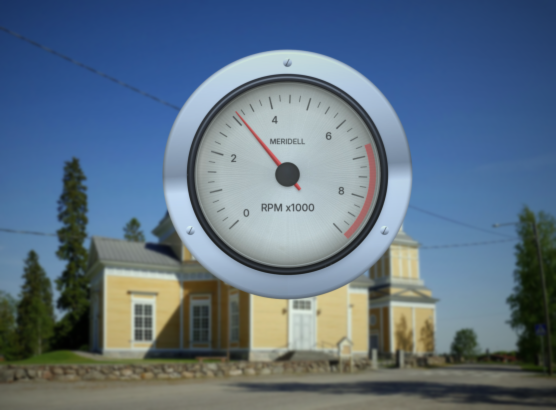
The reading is 3125 (rpm)
